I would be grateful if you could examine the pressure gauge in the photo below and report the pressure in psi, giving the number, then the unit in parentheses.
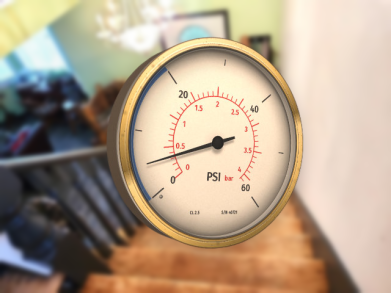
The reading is 5 (psi)
